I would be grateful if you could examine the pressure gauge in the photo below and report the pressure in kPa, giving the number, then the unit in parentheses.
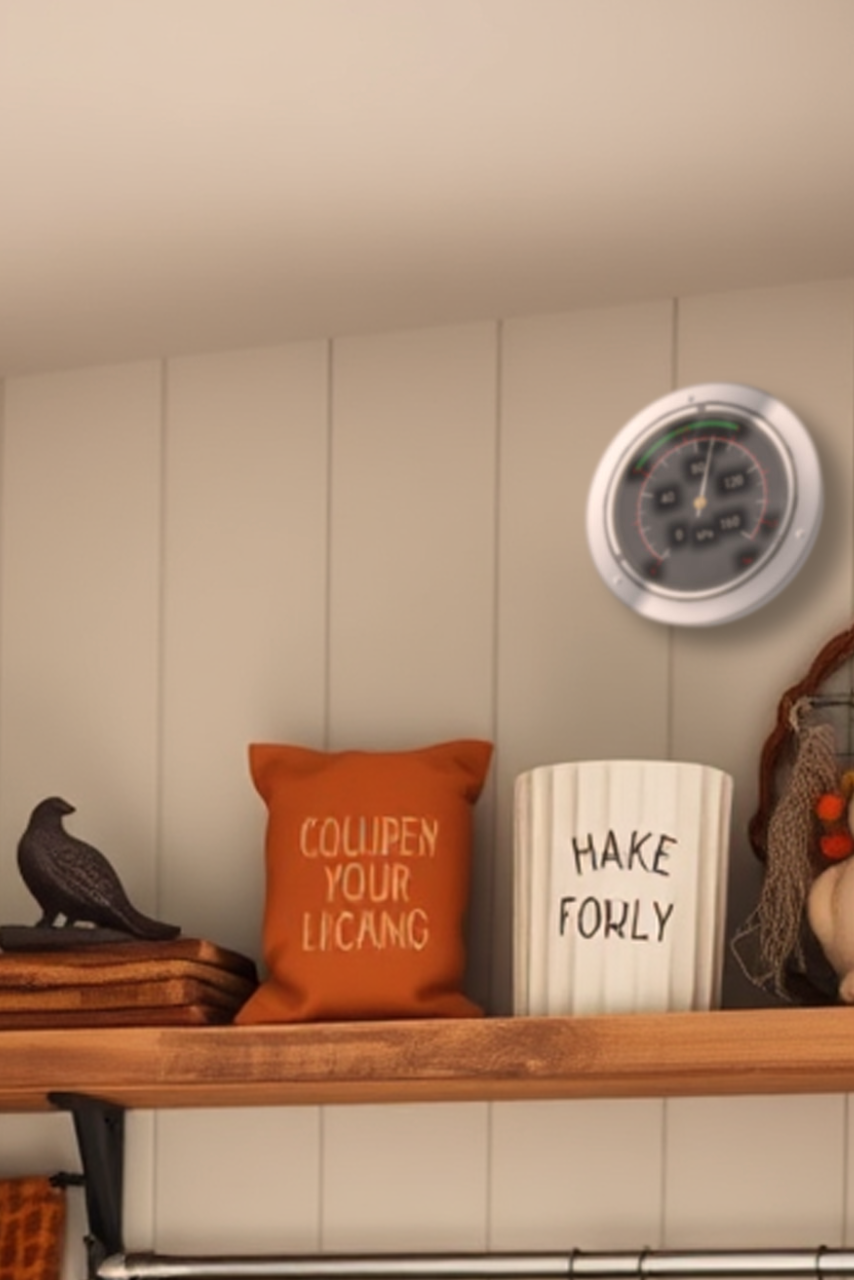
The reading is 90 (kPa)
